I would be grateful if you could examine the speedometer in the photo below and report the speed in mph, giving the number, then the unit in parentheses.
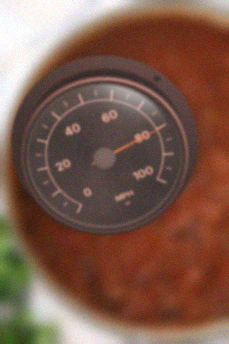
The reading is 80 (mph)
